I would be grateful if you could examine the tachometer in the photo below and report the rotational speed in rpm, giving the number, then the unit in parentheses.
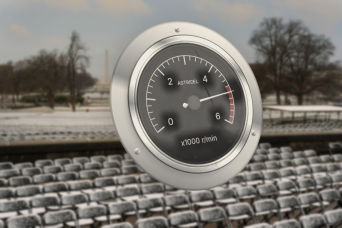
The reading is 5000 (rpm)
